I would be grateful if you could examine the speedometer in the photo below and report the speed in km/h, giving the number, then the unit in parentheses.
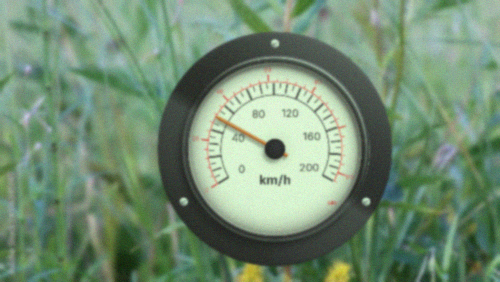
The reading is 50 (km/h)
